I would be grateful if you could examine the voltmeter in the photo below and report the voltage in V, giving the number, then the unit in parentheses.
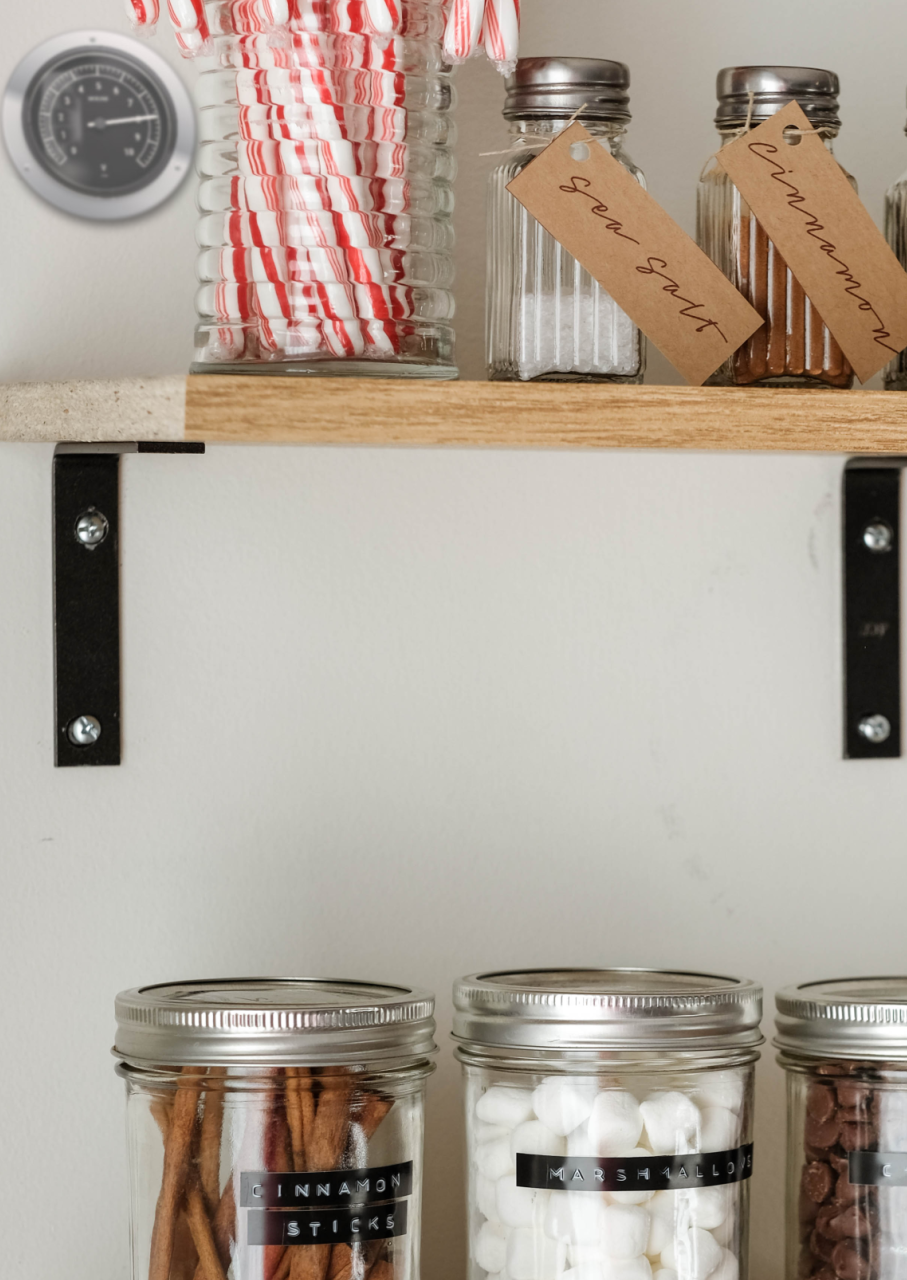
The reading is 8 (V)
